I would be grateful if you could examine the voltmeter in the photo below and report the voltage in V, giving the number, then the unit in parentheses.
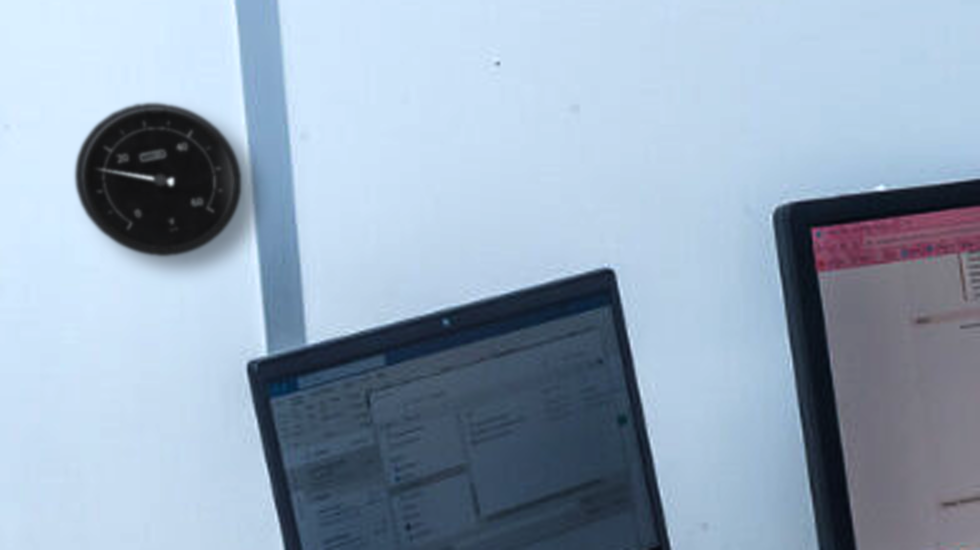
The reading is 15 (V)
